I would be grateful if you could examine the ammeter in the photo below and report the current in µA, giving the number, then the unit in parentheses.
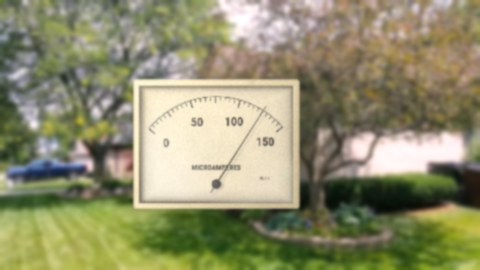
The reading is 125 (µA)
